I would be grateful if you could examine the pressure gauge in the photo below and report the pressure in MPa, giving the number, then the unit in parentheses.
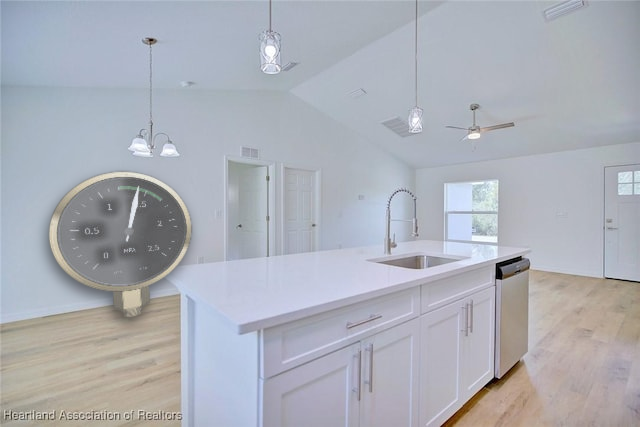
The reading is 1.4 (MPa)
